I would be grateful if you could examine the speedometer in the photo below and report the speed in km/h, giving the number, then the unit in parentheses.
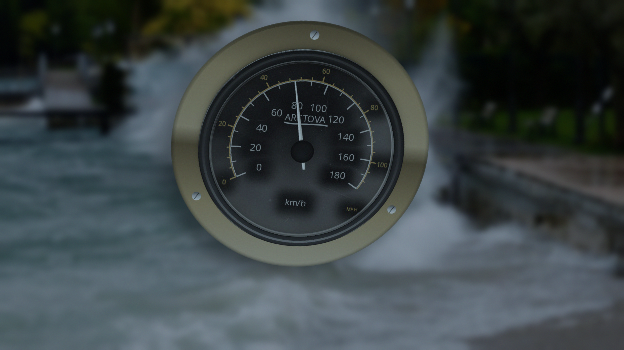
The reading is 80 (km/h)
